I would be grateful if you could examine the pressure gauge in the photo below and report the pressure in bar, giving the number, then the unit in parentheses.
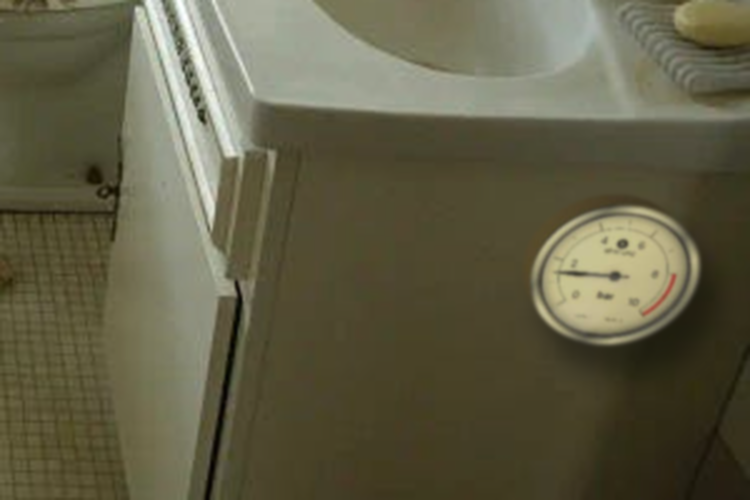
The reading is 1.5 (bar)
